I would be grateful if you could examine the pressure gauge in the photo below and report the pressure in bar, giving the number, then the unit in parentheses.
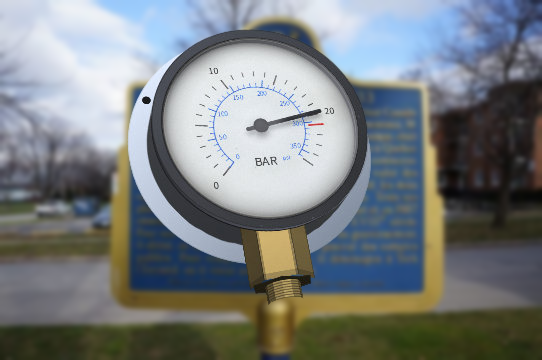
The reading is 20 (bar)
